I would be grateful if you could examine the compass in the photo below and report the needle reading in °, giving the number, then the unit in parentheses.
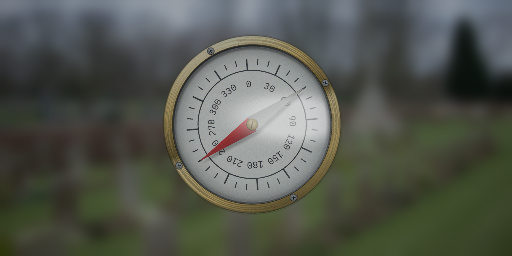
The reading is 240 (°)
